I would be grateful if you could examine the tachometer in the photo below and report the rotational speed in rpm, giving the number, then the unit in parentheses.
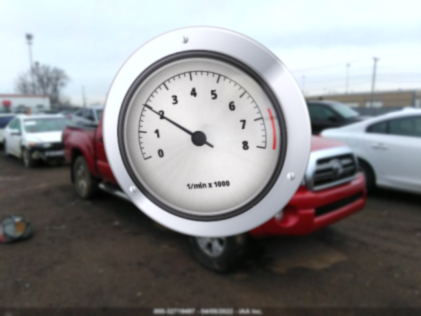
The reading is 2000 (rpm)
